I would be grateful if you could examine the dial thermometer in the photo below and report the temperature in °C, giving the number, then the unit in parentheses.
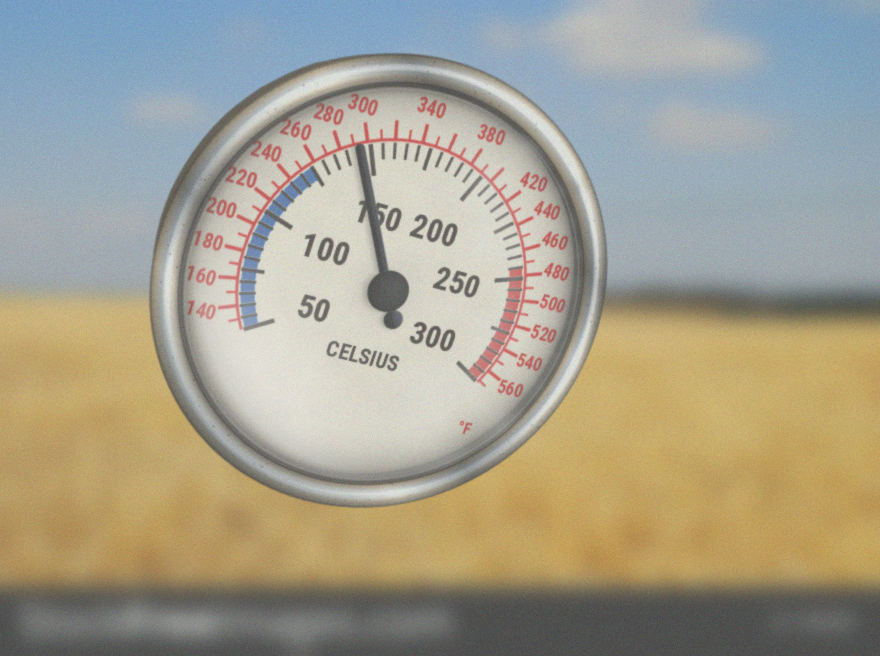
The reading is 145 (°C)
